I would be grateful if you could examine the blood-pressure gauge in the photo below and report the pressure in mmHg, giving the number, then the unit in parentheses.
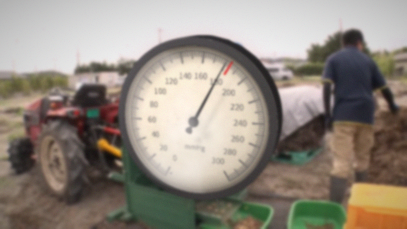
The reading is 180 (mmHg)
